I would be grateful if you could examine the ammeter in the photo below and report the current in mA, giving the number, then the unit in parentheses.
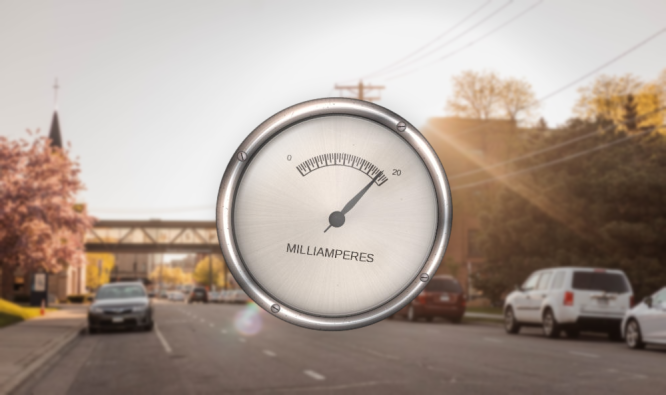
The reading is 18 (mA)
